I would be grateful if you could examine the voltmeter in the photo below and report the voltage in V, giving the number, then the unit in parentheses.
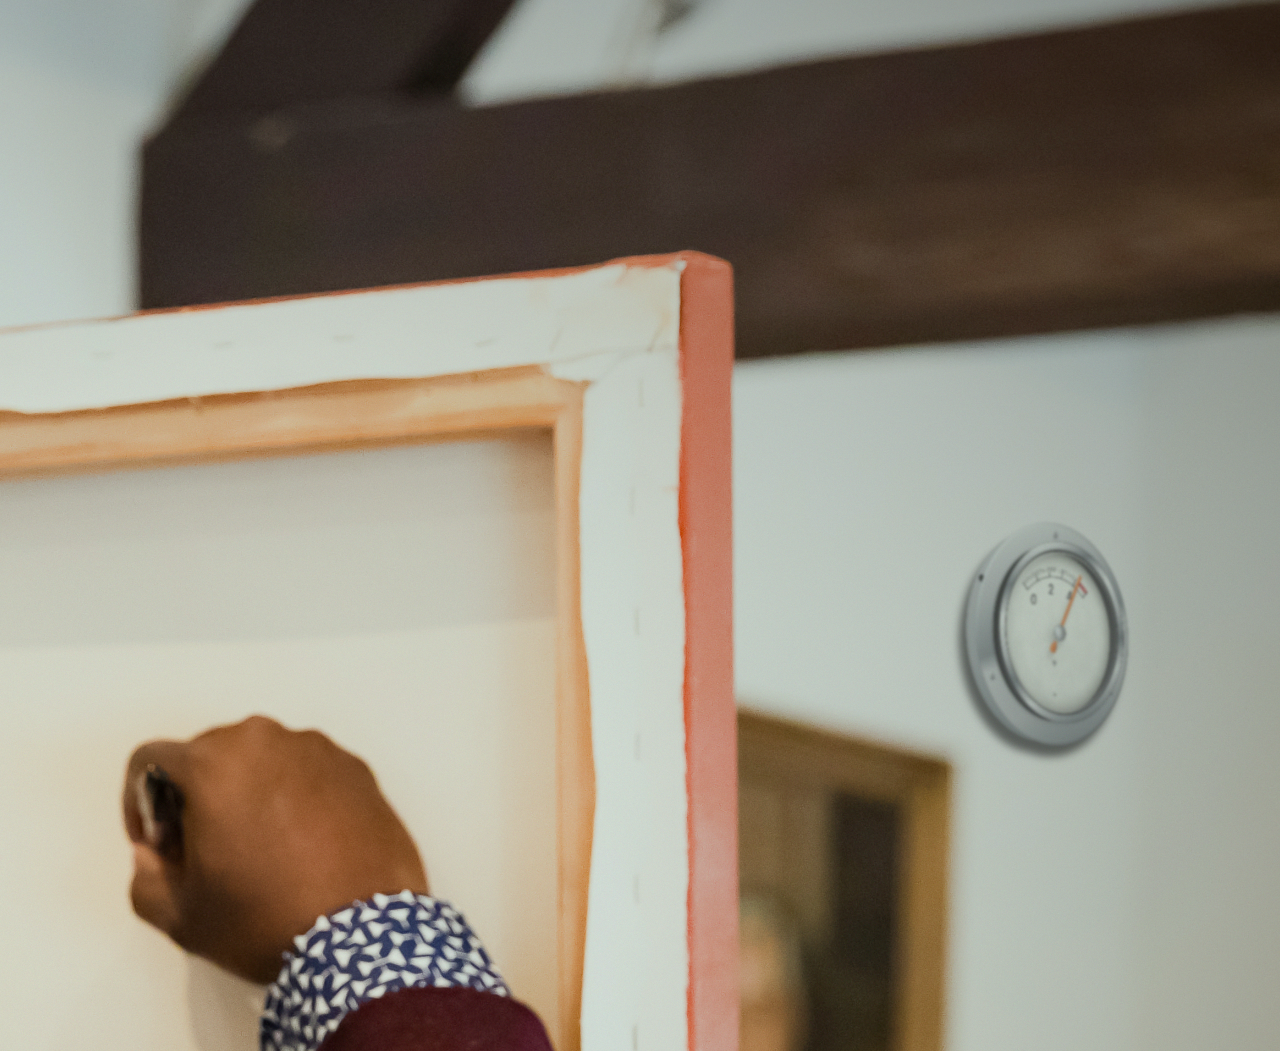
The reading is 4 (V)
